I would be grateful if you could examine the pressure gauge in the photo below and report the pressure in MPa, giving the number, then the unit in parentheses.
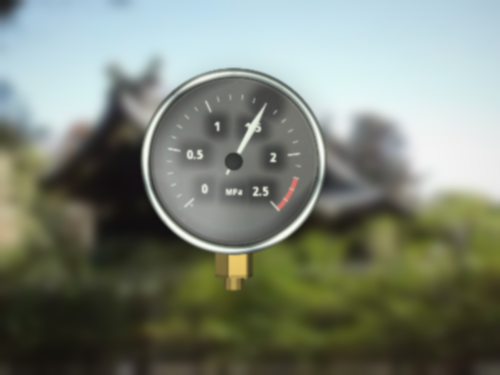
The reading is 1.5 (MPa)
